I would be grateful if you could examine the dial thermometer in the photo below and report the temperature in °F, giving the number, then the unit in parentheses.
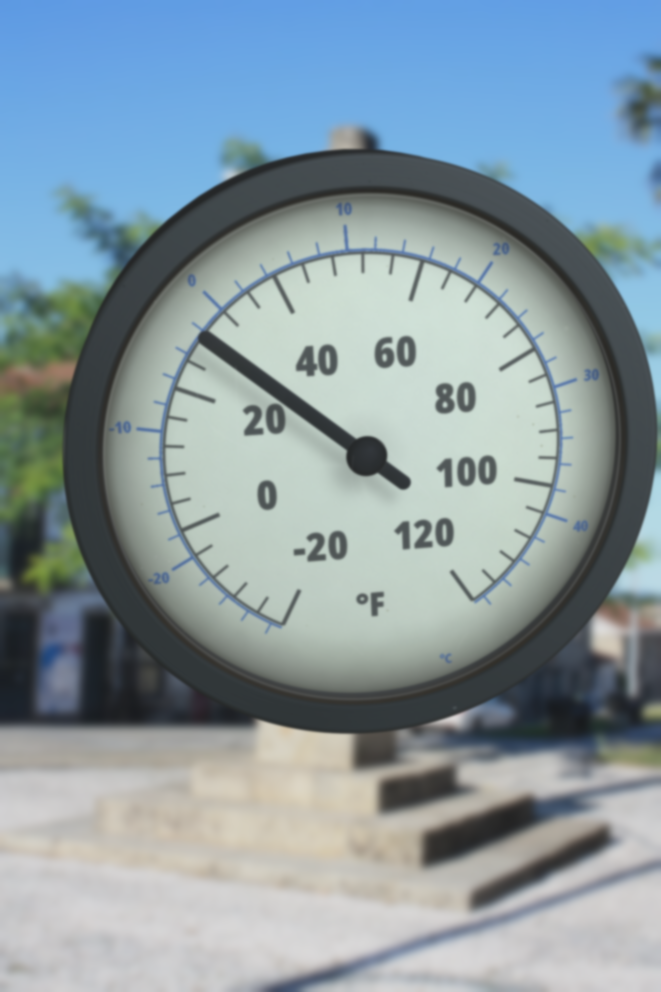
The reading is 28 (°F)
